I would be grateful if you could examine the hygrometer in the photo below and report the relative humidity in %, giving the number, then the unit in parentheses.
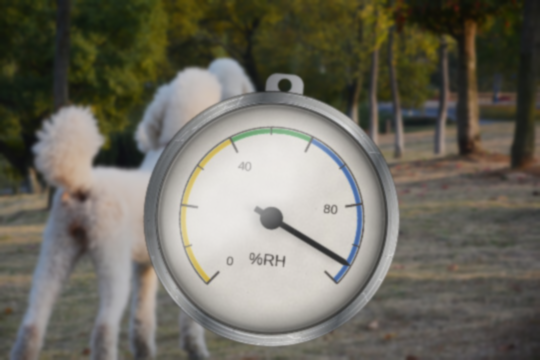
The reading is 95 (%)
